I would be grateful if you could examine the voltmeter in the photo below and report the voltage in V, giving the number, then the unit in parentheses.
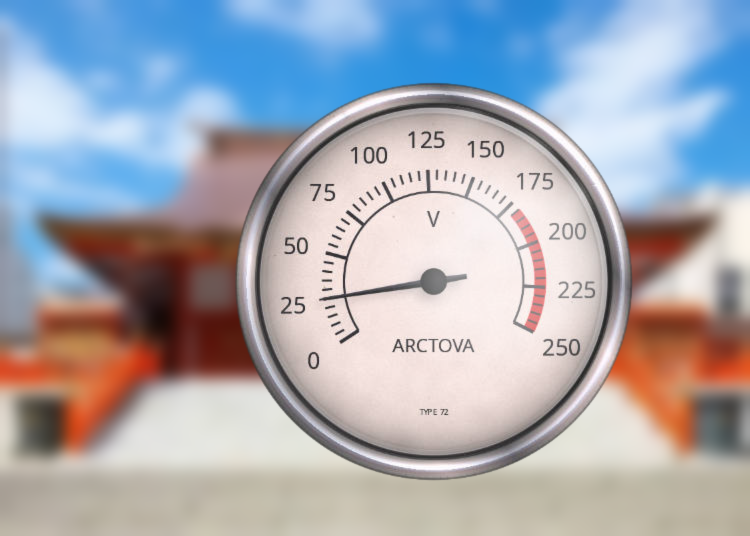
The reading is 25 (V)
